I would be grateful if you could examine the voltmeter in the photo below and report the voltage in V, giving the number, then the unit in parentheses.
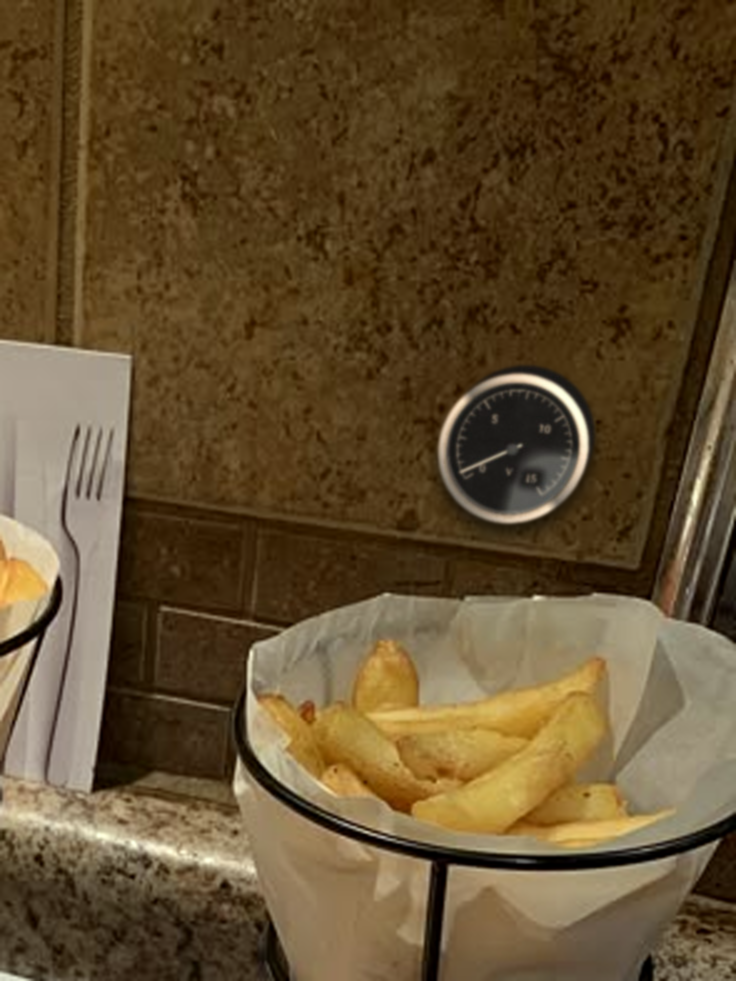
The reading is 0.5 (V)
